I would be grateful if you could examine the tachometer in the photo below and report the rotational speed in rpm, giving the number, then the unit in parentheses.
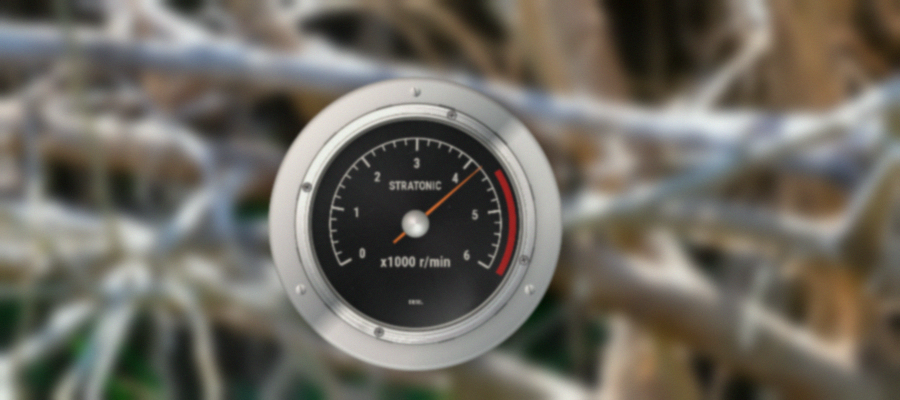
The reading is 4200 (rpm)
